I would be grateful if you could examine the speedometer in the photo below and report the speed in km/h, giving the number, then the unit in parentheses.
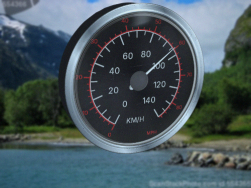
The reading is 95 (km/h)
